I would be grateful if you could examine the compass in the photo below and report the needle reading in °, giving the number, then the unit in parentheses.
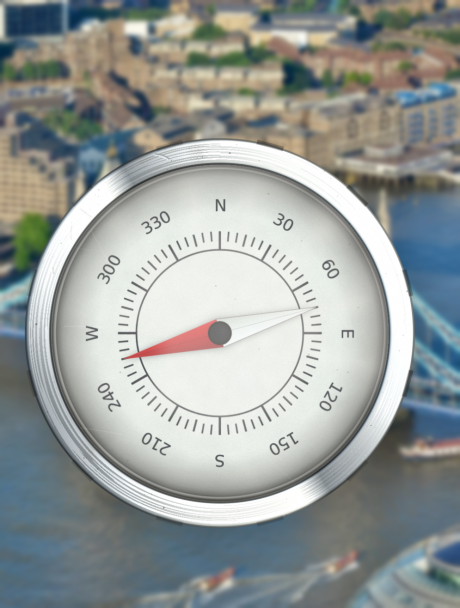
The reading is 255 (°)
